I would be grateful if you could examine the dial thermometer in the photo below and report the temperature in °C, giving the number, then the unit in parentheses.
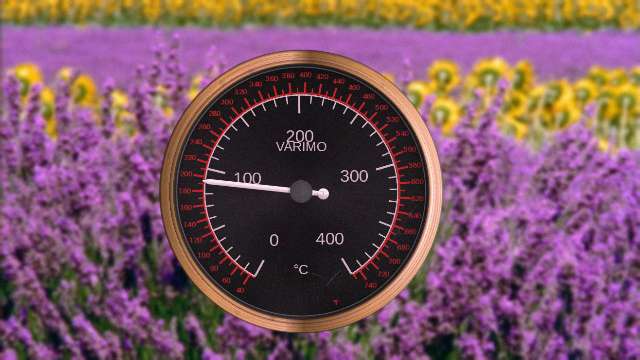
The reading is 90 (°C)
